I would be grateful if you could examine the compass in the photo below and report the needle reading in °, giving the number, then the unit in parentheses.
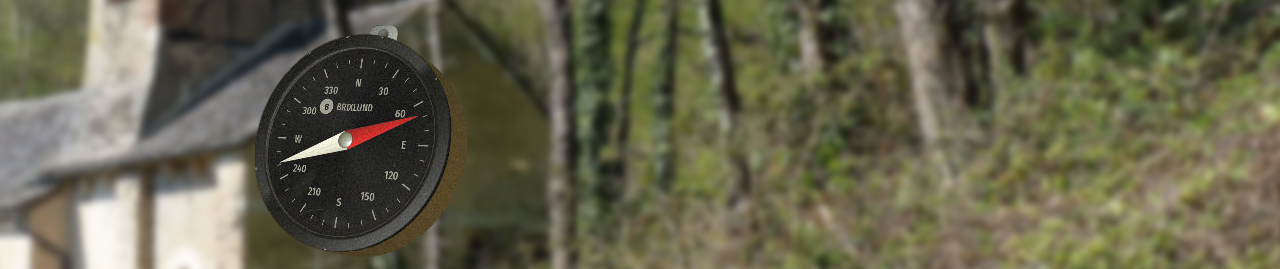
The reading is 70 (°)
